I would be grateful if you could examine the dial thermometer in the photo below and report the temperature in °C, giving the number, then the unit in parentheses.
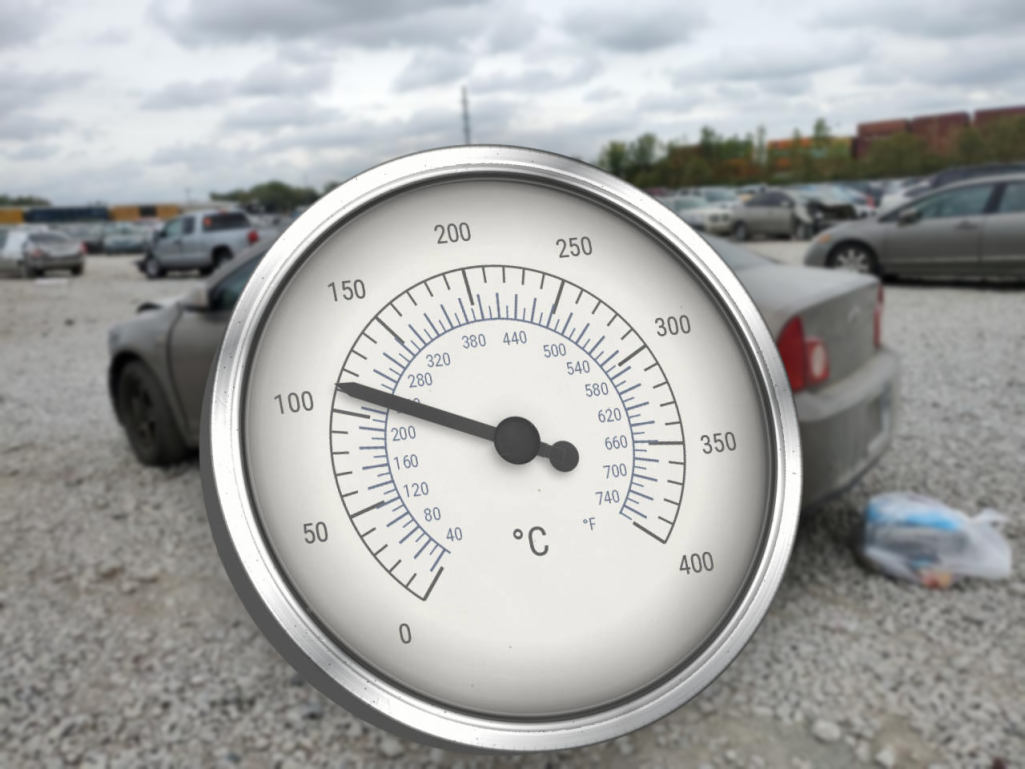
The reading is 110 (°C)
